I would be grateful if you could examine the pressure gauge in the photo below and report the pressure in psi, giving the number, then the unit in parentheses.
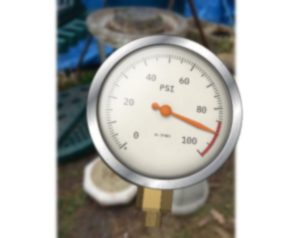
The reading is 90 (psi)
